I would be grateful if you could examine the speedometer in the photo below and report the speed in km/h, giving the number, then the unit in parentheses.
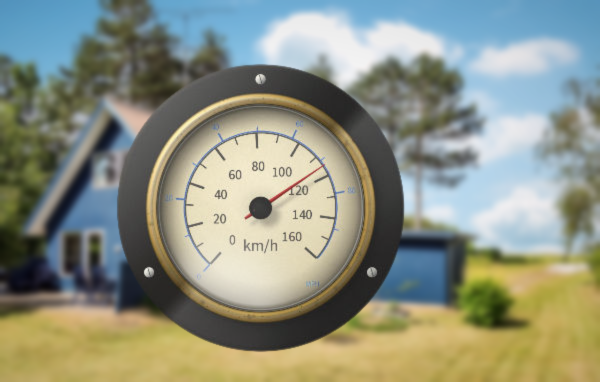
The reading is 115 (km/h)
